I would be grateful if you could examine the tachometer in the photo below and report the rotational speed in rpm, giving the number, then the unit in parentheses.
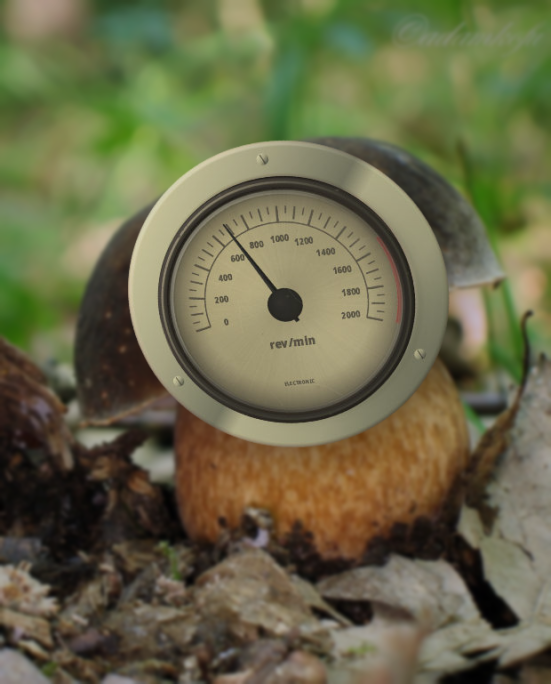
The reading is 700 (rpm)
